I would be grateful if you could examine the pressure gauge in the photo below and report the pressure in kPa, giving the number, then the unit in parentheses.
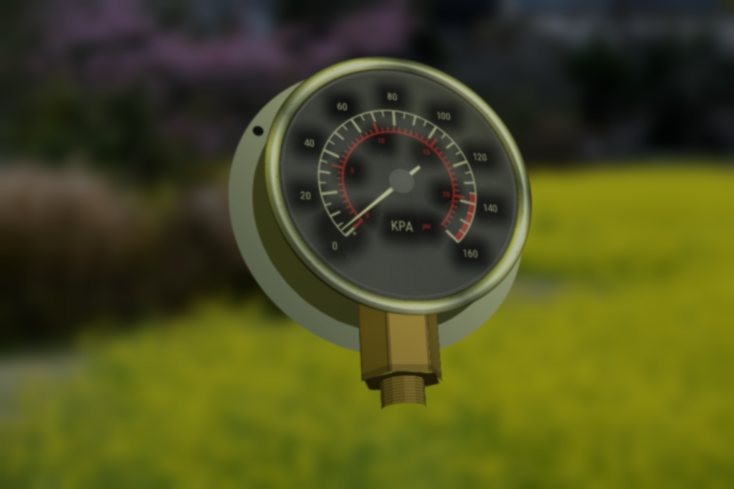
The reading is 2.5 (kPa)
